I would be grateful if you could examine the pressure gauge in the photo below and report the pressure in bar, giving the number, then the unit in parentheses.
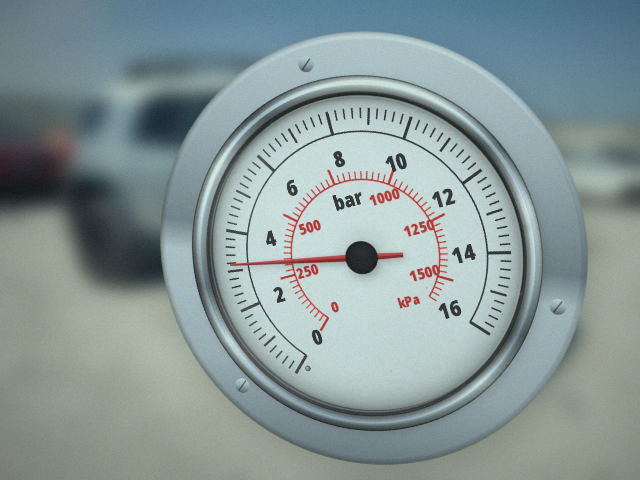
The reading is 3.2 (bar)
